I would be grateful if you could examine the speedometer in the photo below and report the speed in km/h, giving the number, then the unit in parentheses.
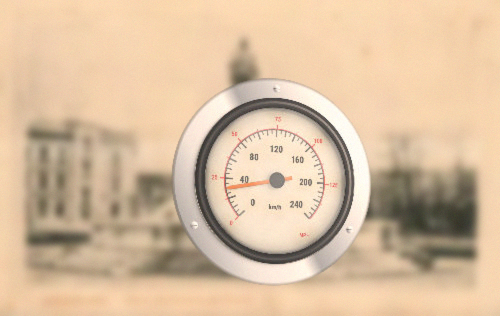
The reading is 30 (km/h)
